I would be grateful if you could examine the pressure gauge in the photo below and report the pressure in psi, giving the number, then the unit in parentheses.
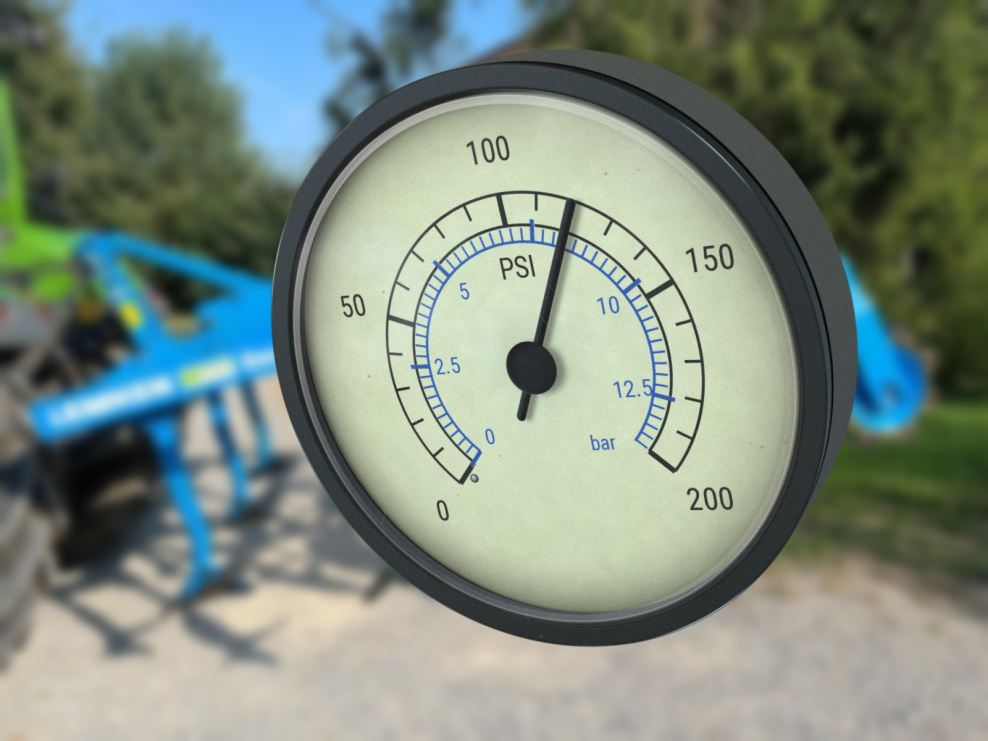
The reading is 120 (psi)
